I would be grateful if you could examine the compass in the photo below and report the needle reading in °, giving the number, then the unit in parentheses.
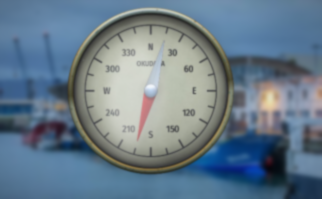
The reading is 195 (°)
